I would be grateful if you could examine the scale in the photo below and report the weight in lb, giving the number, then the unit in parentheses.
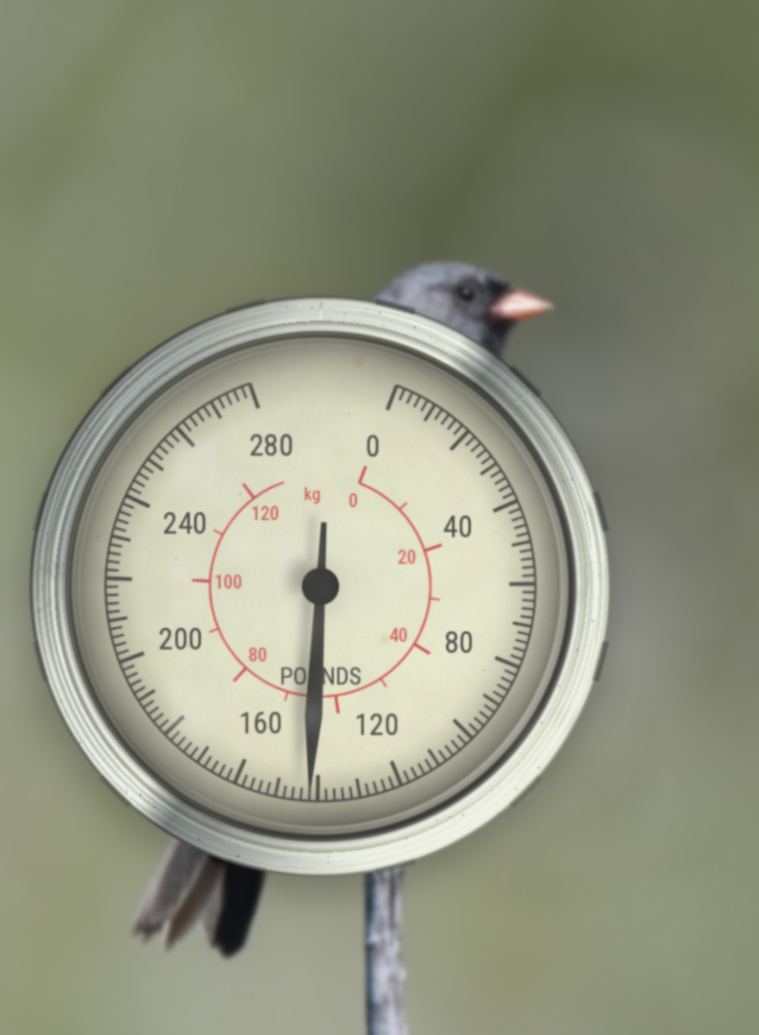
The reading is 142 (lb)
